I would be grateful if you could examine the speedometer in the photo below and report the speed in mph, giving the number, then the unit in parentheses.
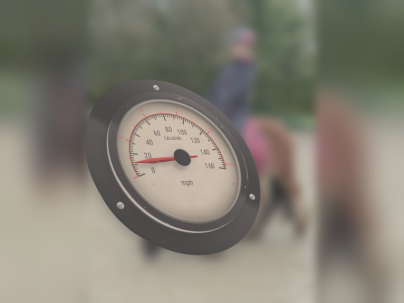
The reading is 10 (mph)
